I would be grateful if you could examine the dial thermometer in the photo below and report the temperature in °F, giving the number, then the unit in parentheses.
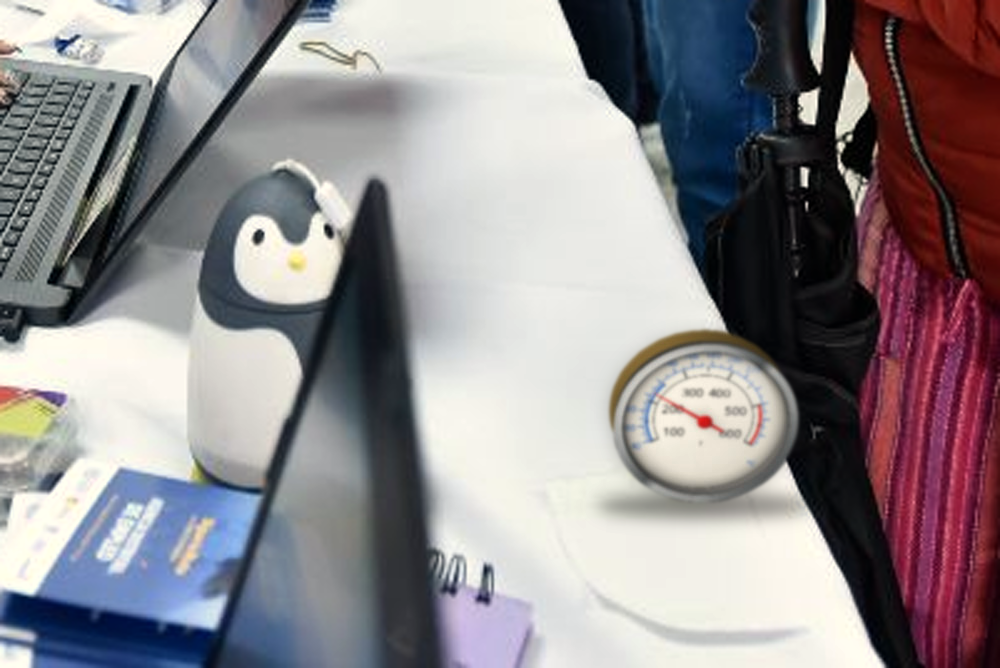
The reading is 225 (°F)
